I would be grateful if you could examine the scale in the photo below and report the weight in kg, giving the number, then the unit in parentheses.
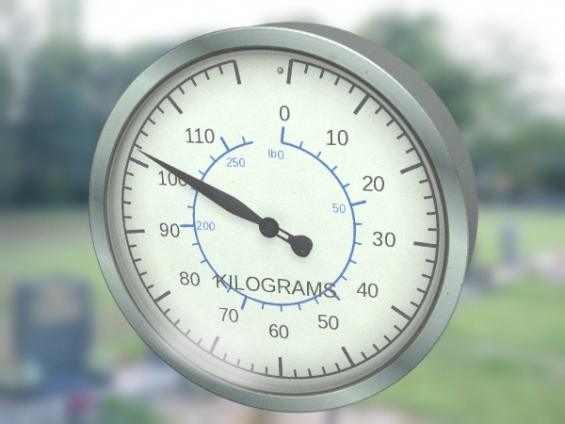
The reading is 102 (kg)
